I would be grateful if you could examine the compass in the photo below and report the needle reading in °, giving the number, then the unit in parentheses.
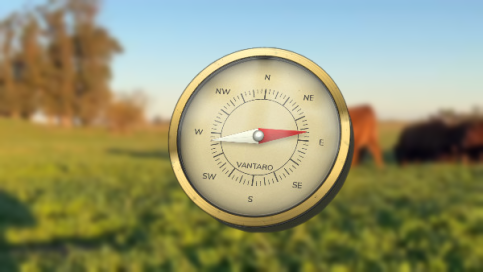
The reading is 80 (°)
